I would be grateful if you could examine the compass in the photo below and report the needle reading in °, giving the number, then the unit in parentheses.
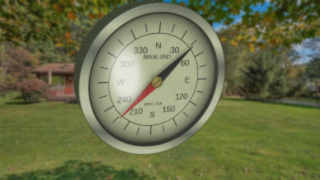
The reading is 225 (°)
